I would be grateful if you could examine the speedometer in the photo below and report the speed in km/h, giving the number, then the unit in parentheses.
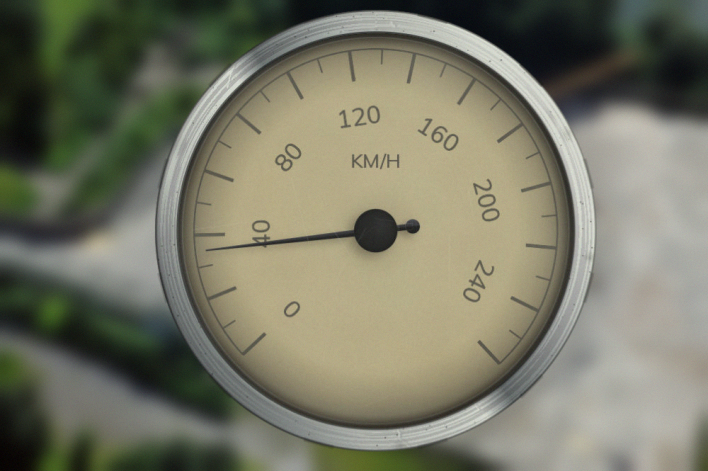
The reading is 35 (km/h)
